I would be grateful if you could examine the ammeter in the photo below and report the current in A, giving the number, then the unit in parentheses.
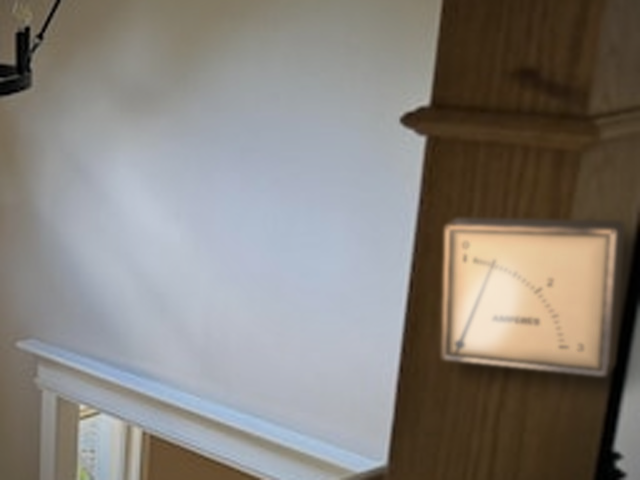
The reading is 1 (A)
